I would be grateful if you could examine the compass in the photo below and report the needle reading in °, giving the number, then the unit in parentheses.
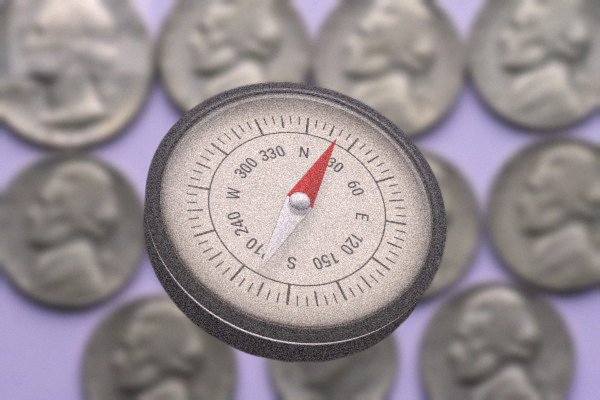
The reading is 20 (°)
